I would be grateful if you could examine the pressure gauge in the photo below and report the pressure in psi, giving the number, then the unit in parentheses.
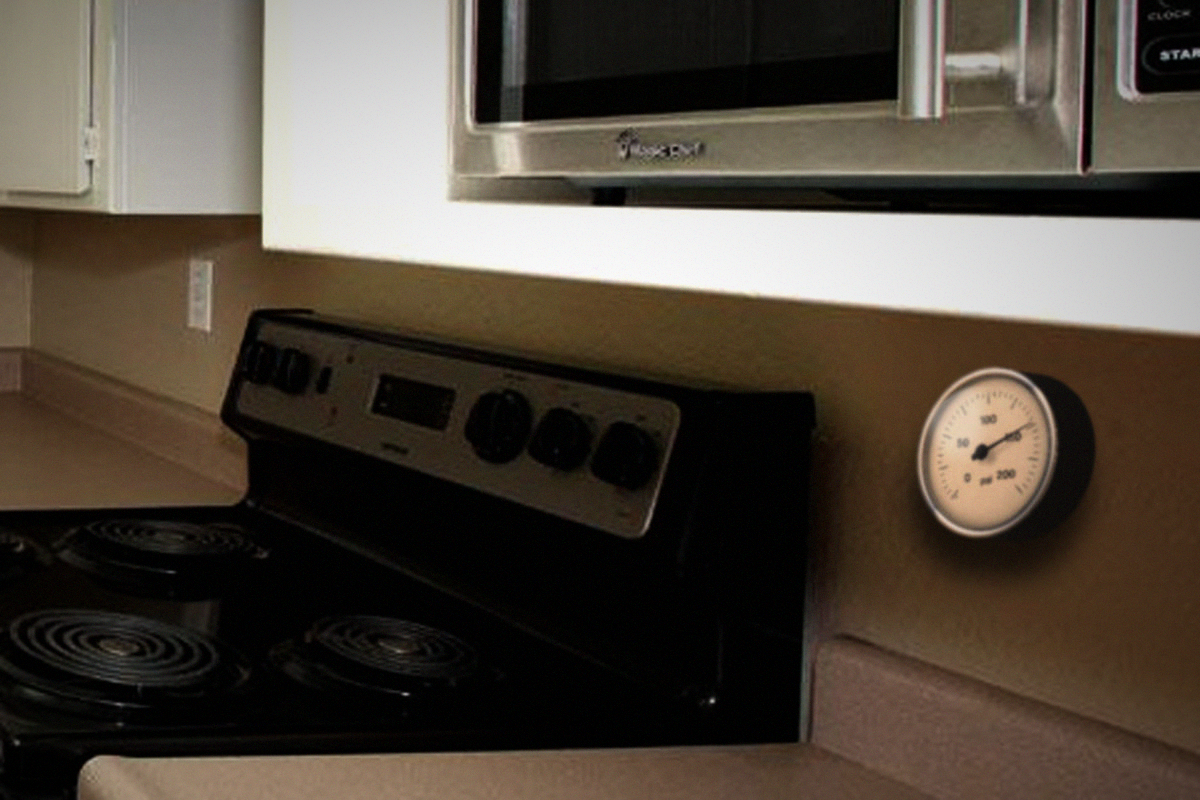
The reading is 150 (psi)
